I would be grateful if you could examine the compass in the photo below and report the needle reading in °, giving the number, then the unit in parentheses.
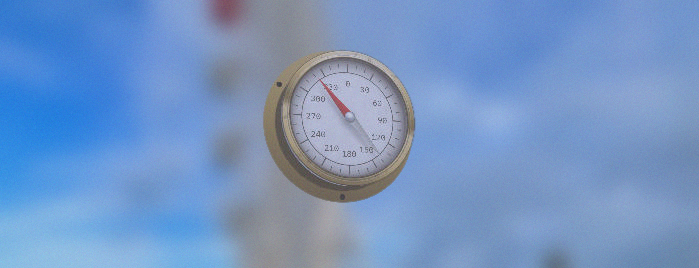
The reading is 320 (°)
